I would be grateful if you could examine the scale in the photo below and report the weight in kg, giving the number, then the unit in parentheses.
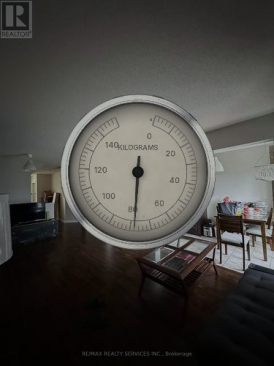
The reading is 78 (kg)
